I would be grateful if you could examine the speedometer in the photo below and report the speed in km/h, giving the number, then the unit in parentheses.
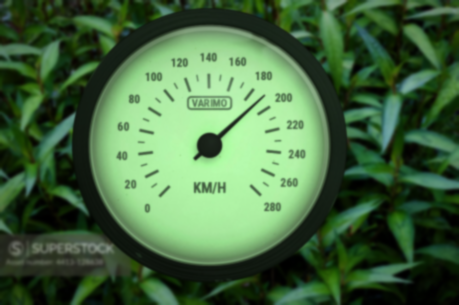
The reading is 190 (km/h)
